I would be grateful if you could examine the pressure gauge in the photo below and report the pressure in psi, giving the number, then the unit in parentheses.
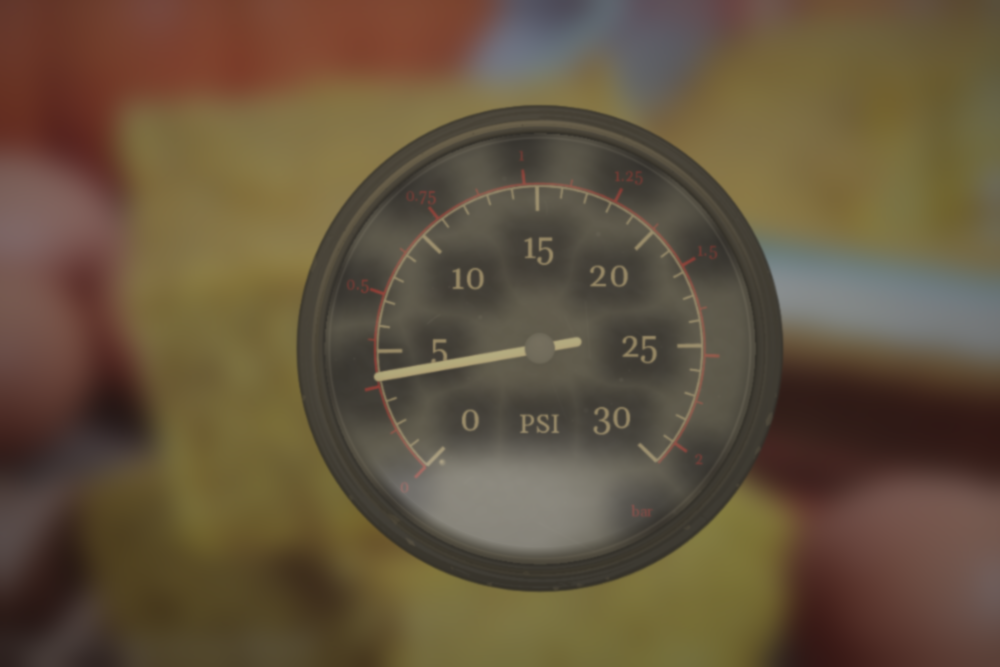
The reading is 4 (psi)
